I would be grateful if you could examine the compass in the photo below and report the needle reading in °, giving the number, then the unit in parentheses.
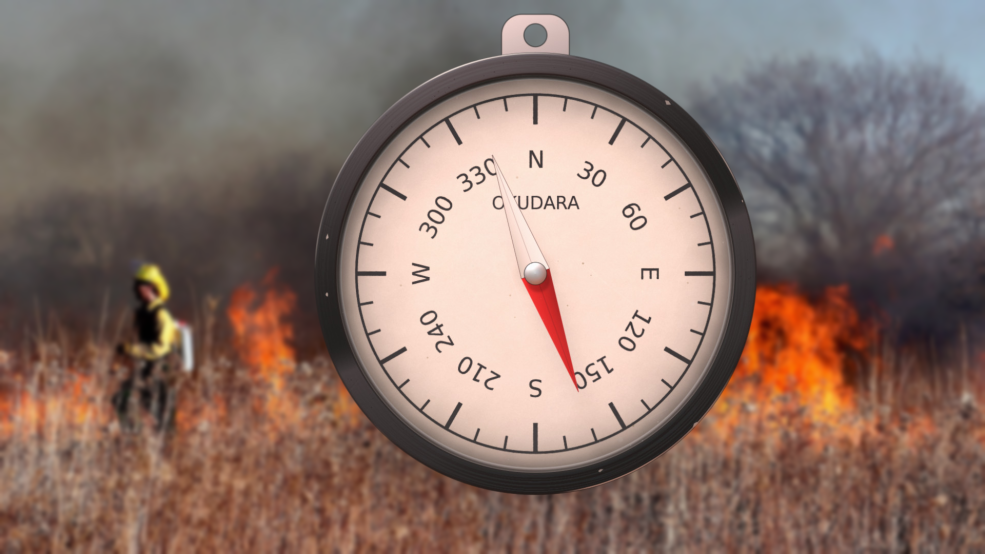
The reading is 160 (°)
